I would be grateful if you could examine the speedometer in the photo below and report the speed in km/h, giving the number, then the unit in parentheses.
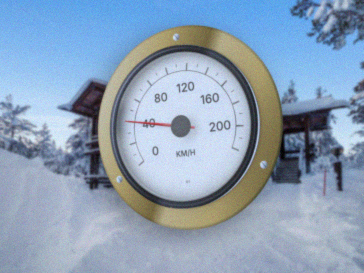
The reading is 40 (km/h)
